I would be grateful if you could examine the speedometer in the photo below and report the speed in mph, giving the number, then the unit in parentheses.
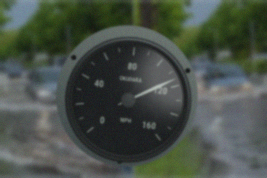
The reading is 115 (mph)
